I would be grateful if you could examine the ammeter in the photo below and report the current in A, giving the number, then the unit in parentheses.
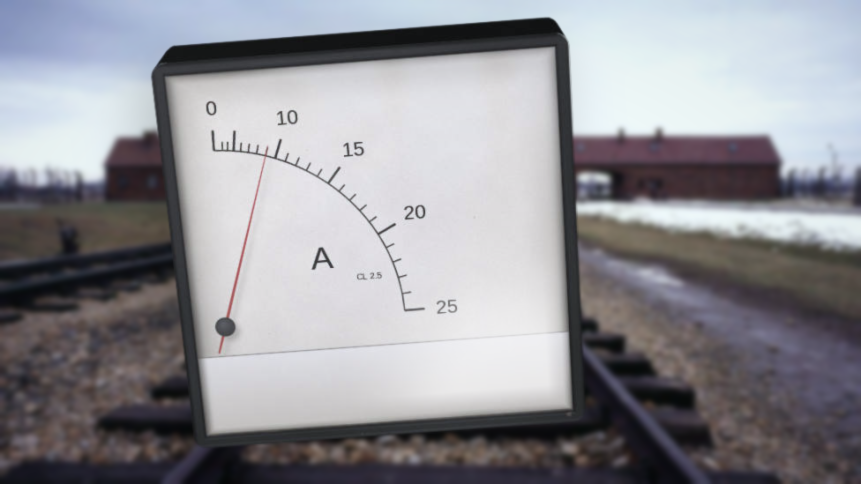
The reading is 9 (A)
